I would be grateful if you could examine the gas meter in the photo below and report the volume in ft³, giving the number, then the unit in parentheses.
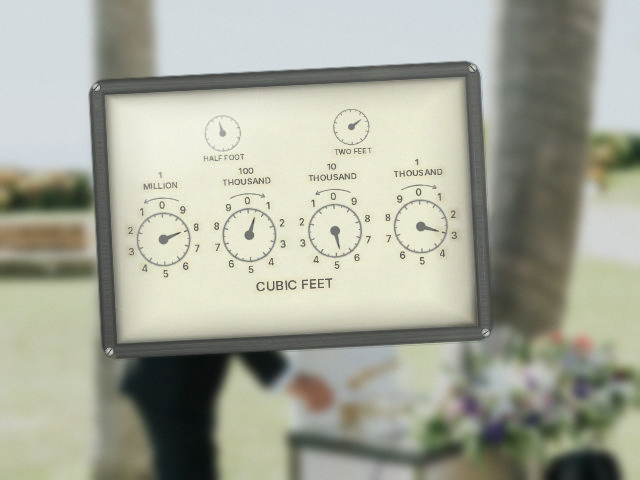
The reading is 805300 (ft³)
